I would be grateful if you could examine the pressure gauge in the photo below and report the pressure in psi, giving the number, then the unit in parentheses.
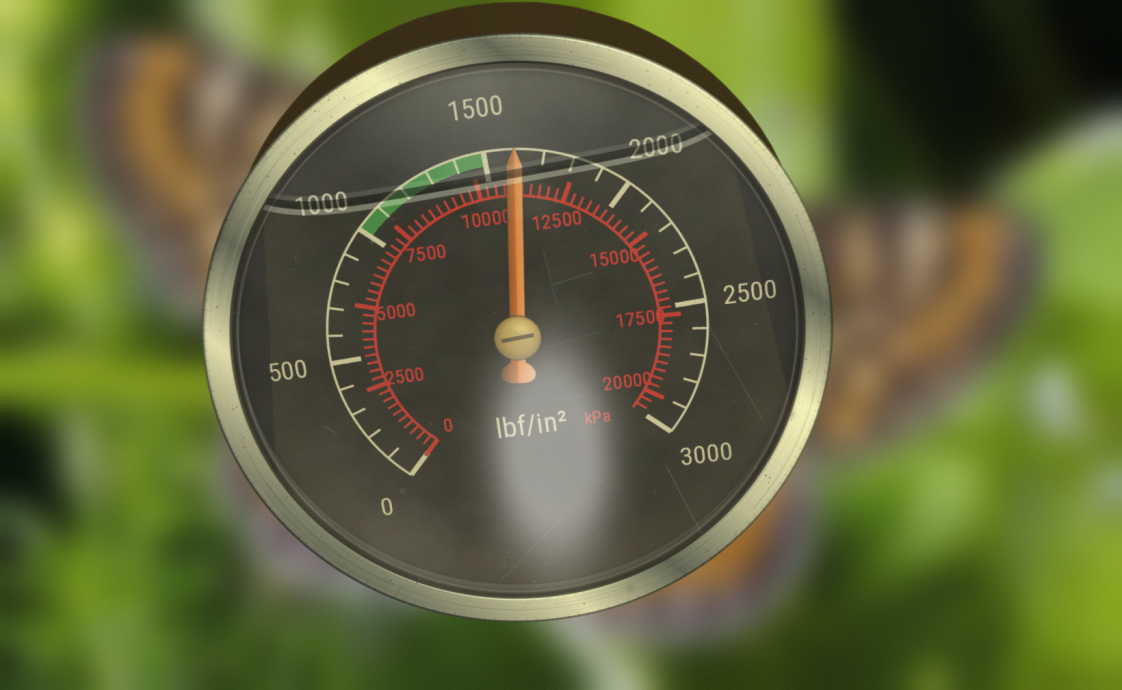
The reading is 1600 (psi)
